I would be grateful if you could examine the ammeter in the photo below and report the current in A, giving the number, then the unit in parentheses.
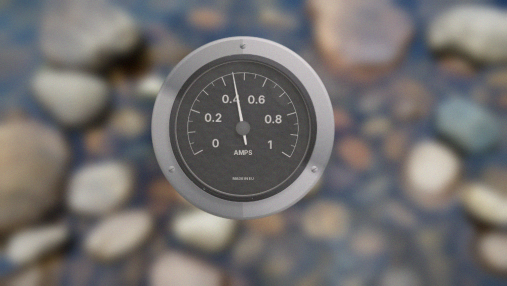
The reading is 0.45 (A)
